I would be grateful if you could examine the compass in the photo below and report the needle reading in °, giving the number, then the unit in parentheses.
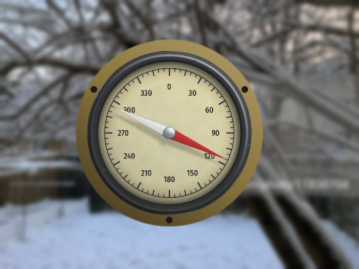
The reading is 115 (°)
